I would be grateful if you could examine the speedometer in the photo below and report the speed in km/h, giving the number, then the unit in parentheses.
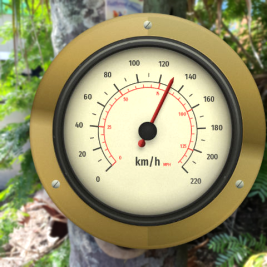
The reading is 130 (km/h)
